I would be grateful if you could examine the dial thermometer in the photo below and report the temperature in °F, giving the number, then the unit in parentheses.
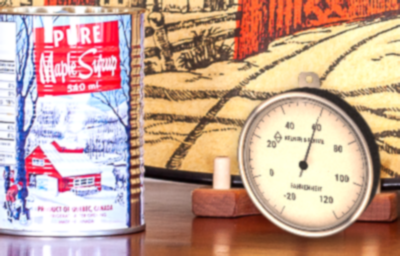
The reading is 60 (°F)
